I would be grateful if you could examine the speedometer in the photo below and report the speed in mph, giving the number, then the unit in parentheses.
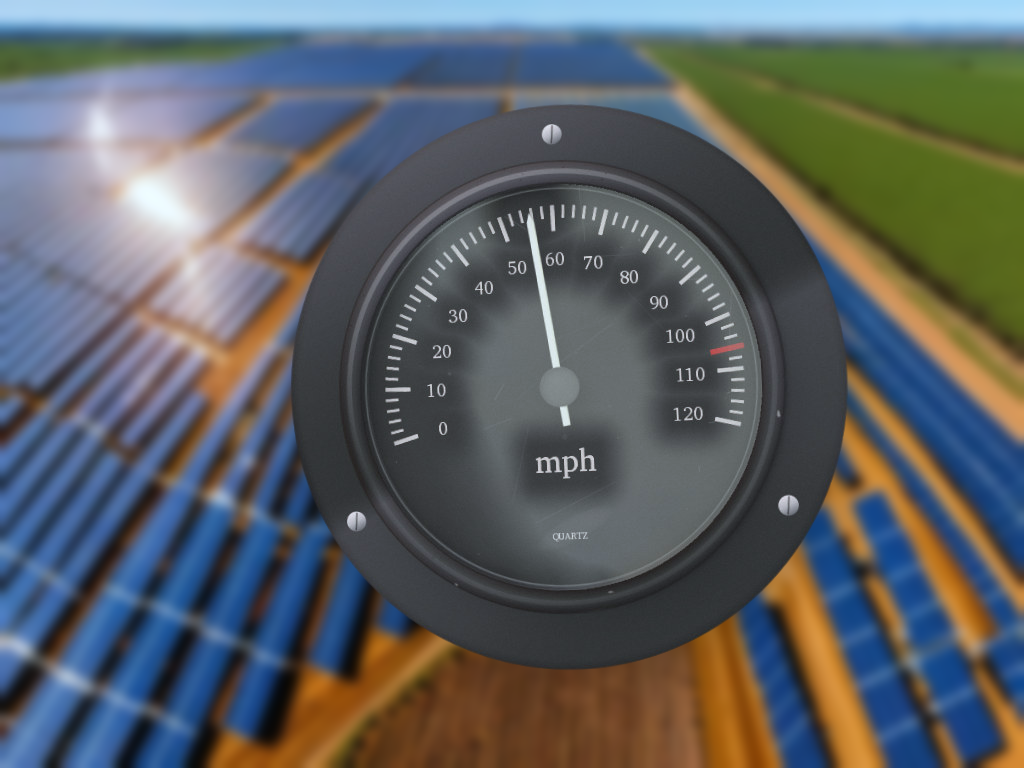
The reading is 56 (mph)
